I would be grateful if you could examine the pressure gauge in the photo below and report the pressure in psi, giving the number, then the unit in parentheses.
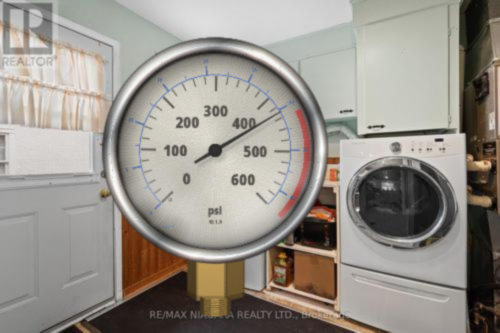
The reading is 430 (psi)
